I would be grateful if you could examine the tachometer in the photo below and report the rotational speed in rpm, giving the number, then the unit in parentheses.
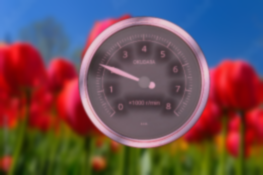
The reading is 2000 (rpm)
